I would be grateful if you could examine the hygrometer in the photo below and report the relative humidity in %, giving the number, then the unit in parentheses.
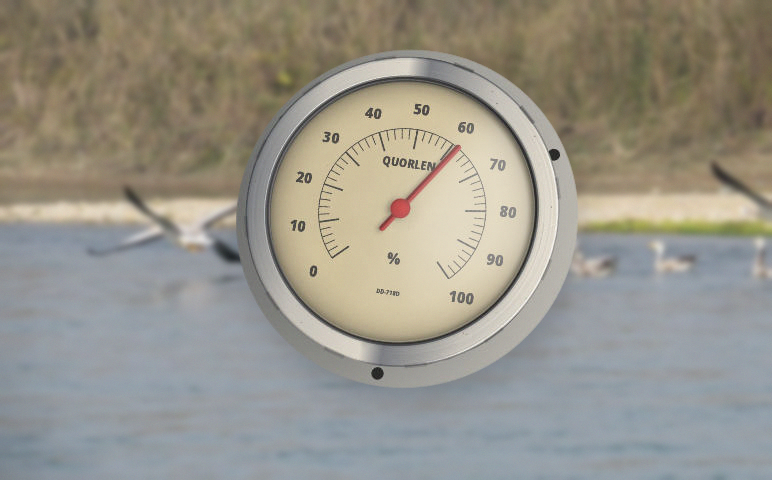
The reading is 62 (%)
